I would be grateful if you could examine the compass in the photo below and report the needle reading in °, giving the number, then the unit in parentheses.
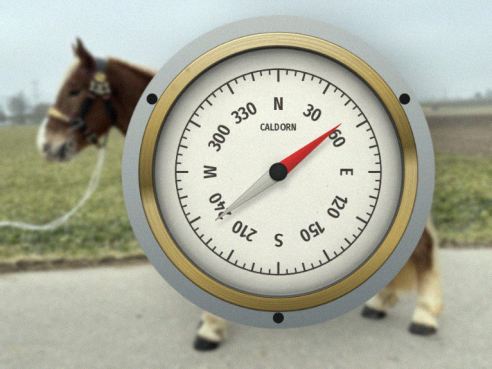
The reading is 52.5 (°)
